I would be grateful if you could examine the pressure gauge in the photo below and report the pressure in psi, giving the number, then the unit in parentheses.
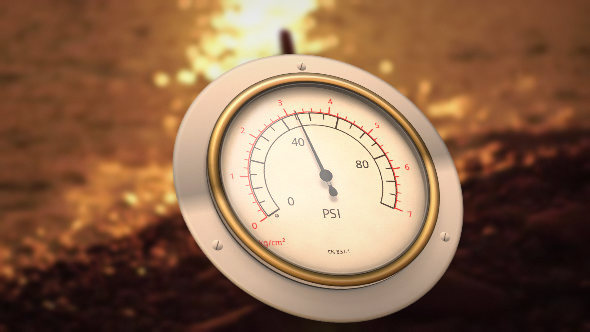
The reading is 45 (psi)
